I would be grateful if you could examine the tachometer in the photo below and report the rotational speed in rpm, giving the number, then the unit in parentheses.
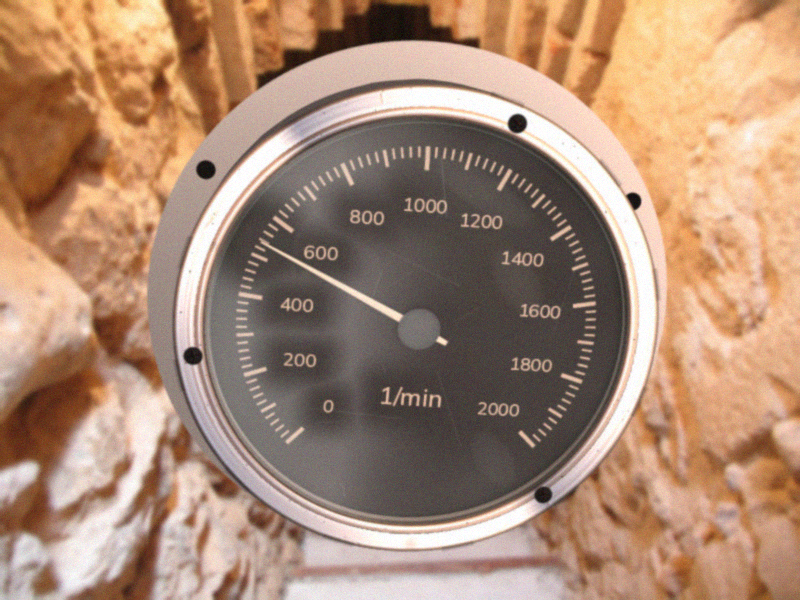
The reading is 540 (rpm)
